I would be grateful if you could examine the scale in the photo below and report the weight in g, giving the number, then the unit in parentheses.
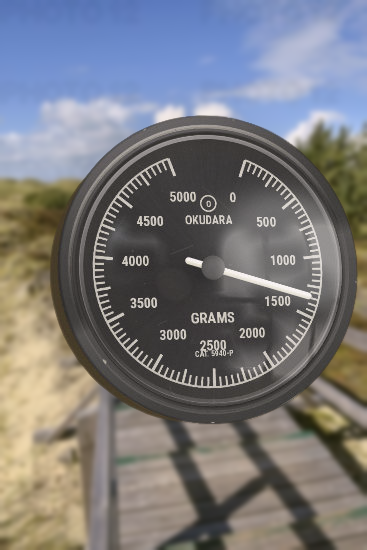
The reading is 1350 (g)
